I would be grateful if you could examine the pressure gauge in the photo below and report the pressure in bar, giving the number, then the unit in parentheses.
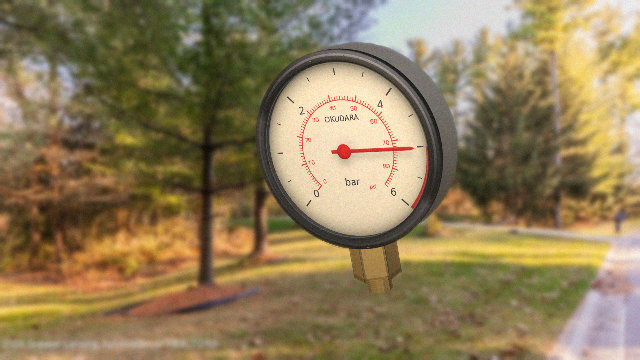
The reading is 5 (bar)
